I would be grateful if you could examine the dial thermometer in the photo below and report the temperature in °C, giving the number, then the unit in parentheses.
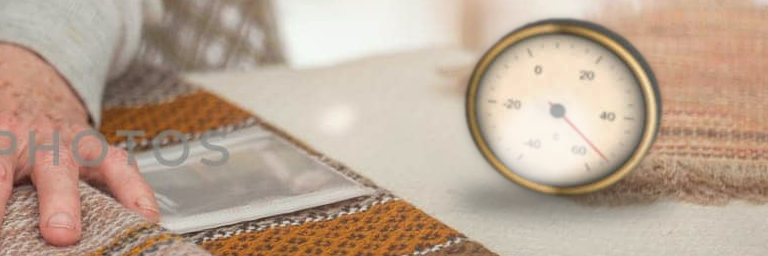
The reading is 54 (°C)
